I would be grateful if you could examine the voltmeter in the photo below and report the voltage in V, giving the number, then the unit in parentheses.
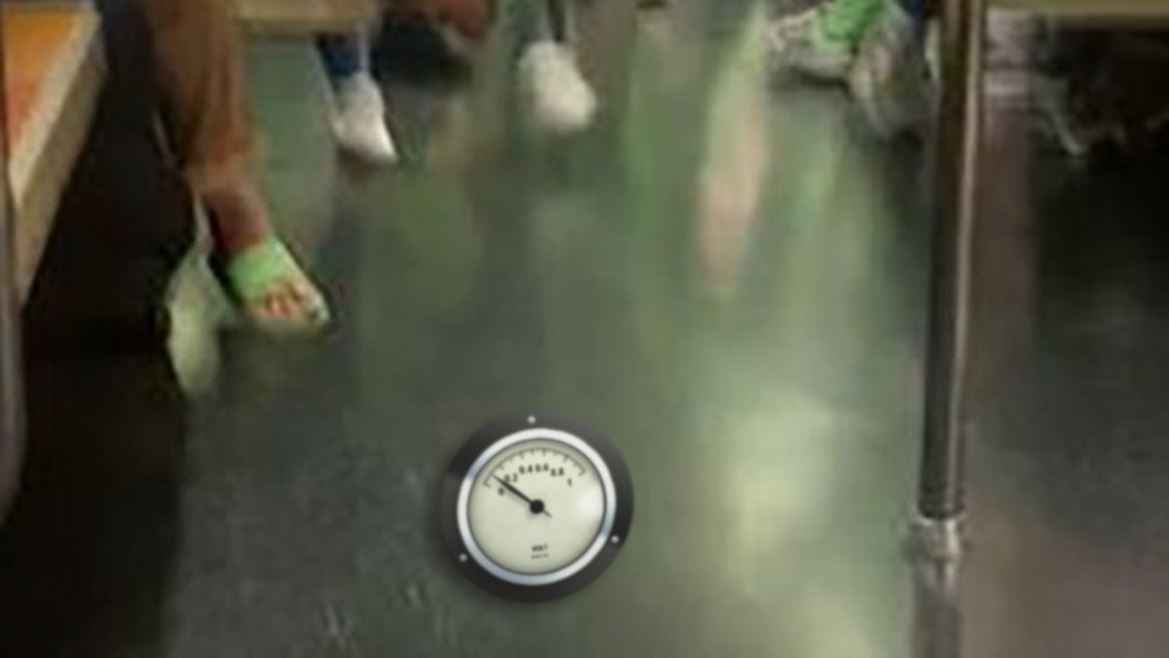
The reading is 0.1 (V)
